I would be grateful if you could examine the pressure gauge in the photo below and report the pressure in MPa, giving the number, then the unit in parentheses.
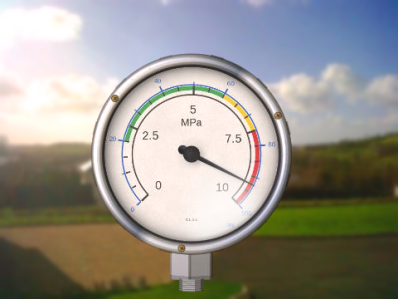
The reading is 9.25 (MPa)
